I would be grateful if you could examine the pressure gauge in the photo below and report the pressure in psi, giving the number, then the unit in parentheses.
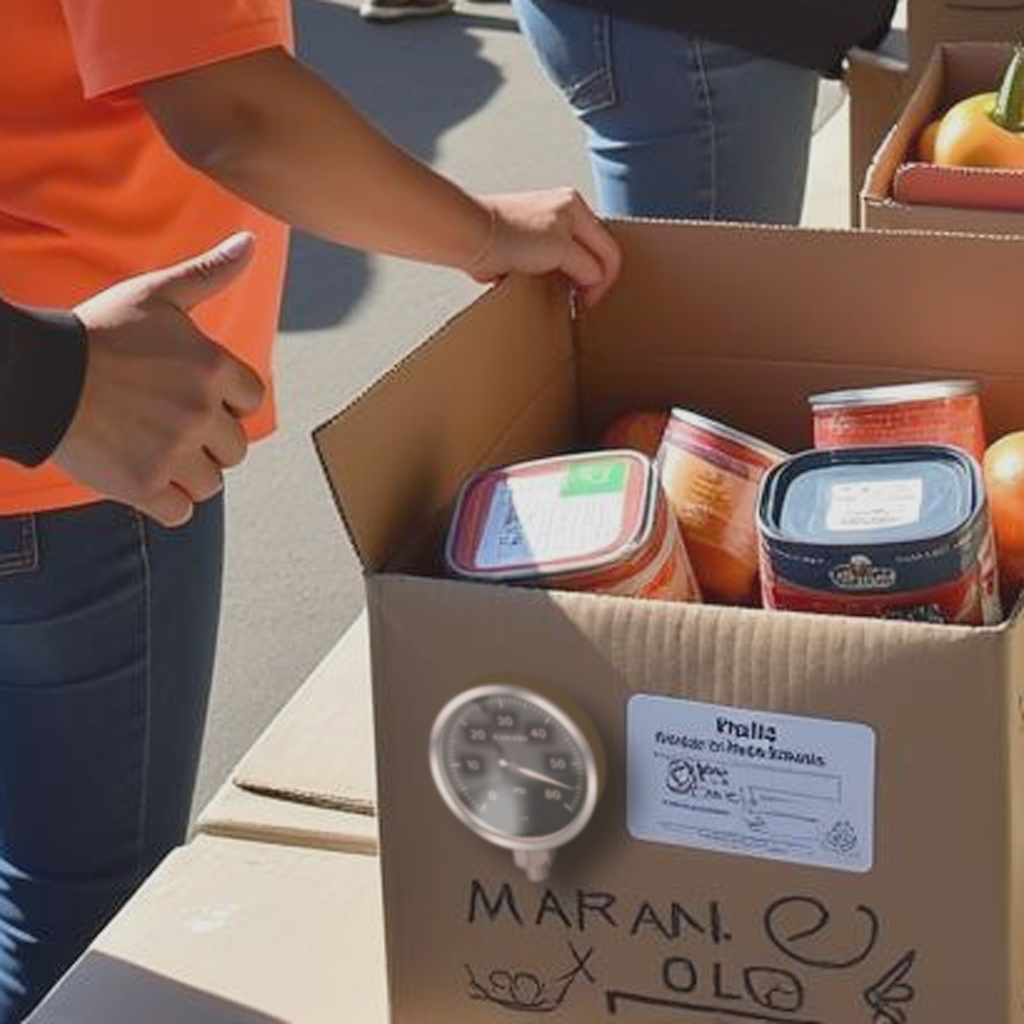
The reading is 55 (psi)
